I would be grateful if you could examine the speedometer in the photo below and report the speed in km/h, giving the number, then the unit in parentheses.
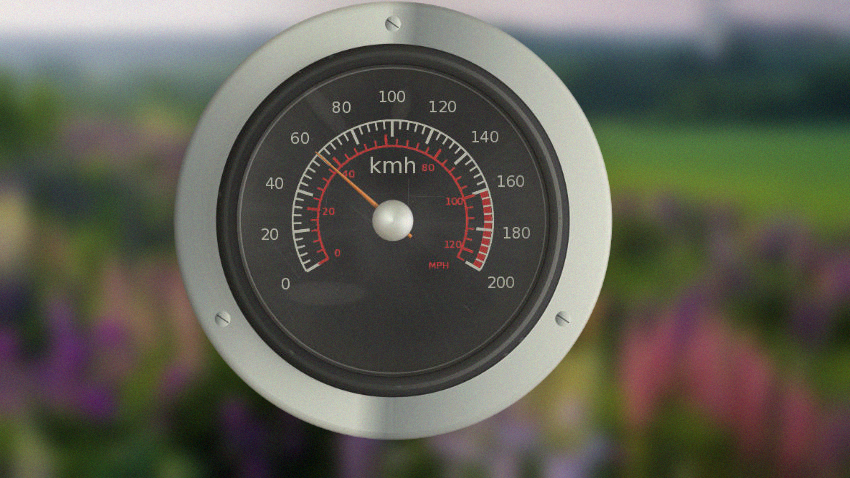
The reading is 60 (km/h)
